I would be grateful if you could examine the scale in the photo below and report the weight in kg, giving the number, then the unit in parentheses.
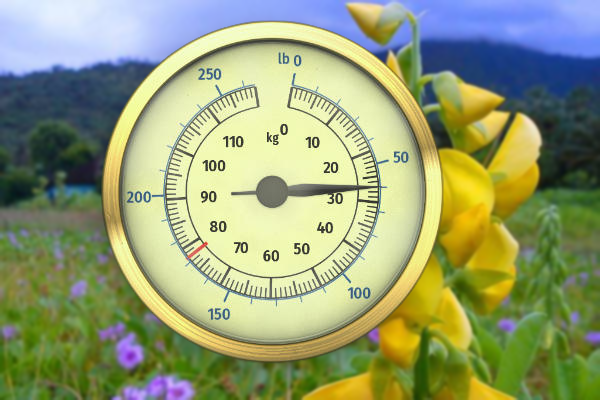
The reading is 27 (kg)
